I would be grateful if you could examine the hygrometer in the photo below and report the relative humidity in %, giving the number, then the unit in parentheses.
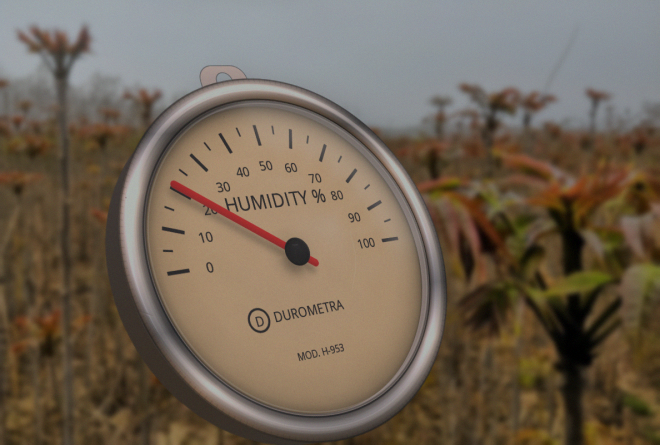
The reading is 20 (%)
